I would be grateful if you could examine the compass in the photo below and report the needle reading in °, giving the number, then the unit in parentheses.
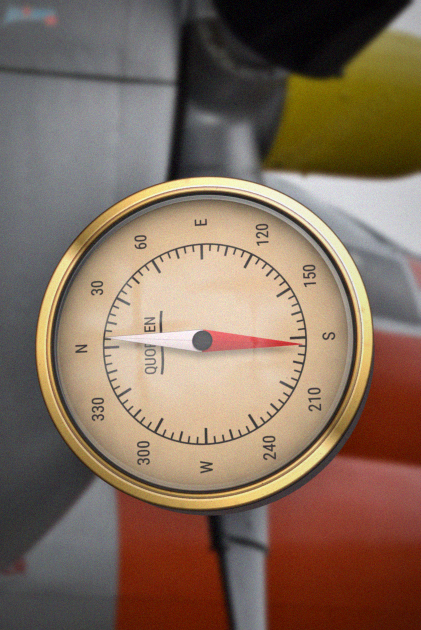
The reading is 185 (°)
